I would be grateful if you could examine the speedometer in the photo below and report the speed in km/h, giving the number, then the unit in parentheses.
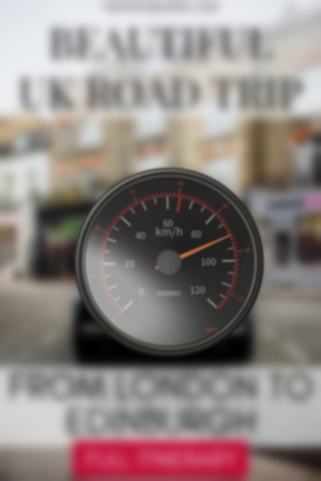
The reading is 90 (km/h)
